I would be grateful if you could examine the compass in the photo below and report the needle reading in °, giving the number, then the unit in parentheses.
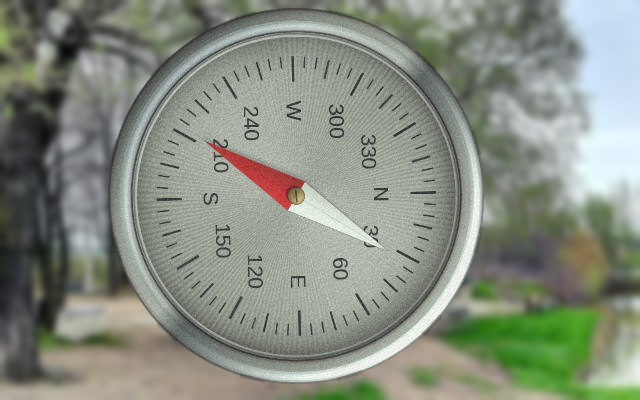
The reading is 212.5 (°)
